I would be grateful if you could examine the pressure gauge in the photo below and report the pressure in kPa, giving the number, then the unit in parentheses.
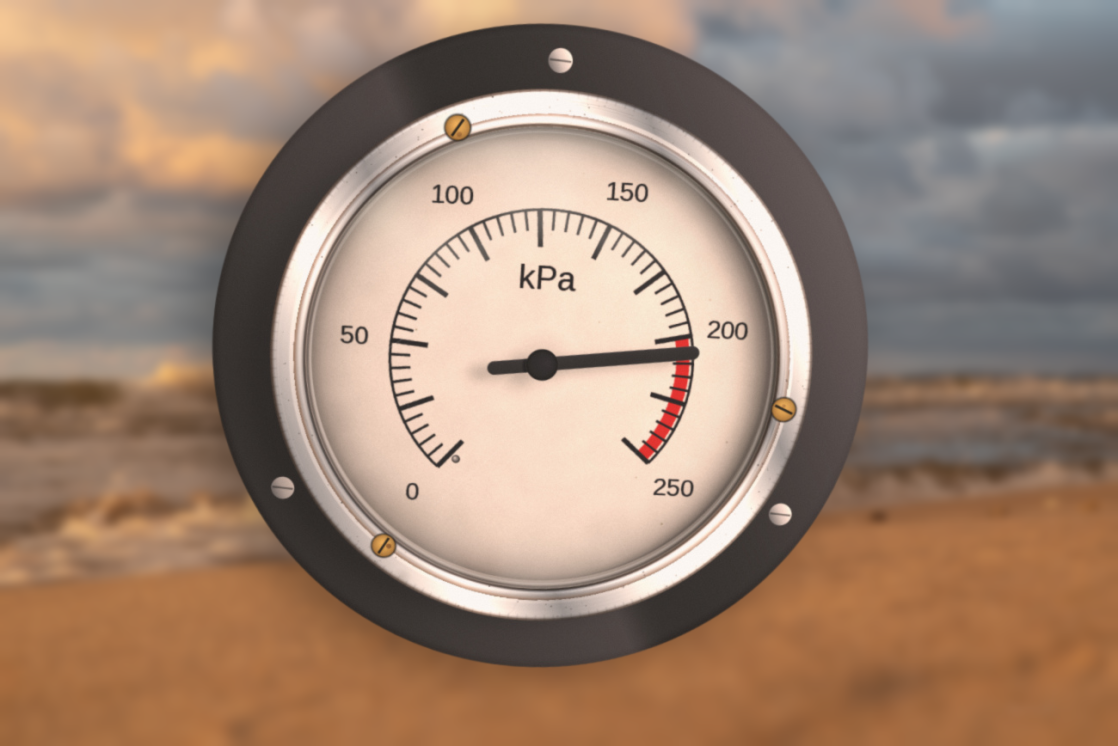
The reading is 205 (kPa)
